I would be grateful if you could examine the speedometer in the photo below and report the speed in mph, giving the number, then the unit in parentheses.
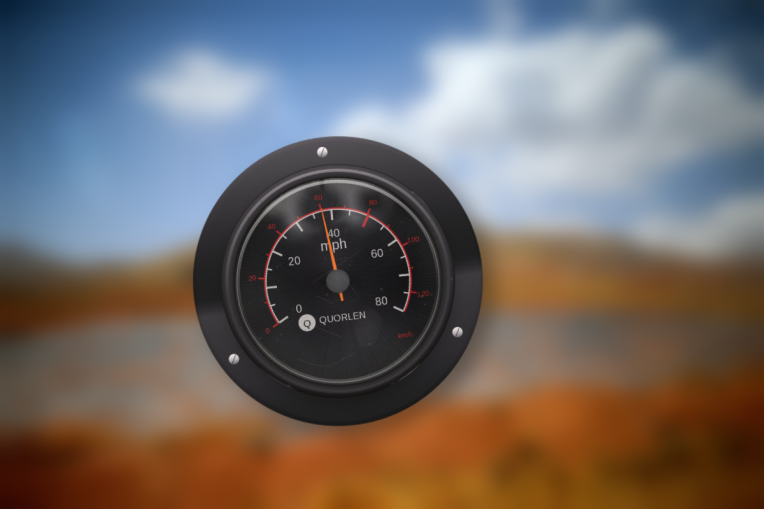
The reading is 37.5 (mph)
